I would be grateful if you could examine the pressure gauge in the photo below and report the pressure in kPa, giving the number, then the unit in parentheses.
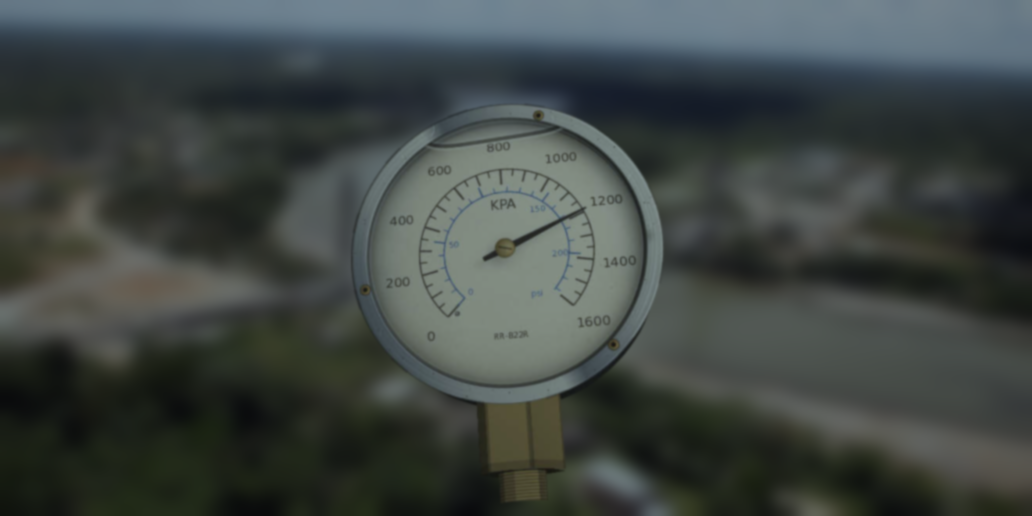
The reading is 1200 (kPa)
